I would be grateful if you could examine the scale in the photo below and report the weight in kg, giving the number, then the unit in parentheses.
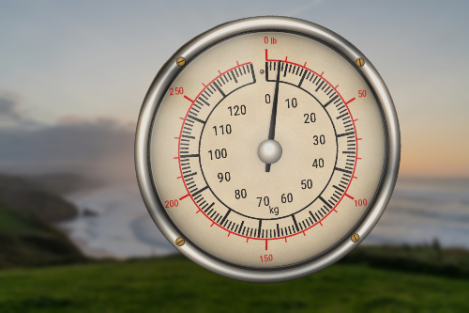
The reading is 3 (kg)
